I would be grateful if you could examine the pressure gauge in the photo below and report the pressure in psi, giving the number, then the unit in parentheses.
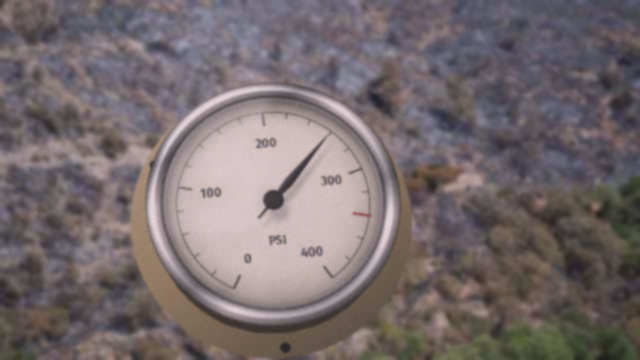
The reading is 260 (psi)
